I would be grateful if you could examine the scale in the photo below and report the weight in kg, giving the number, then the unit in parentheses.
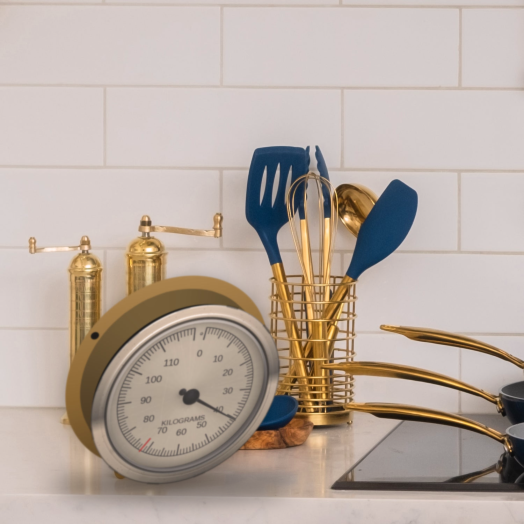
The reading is 40 (kg)
